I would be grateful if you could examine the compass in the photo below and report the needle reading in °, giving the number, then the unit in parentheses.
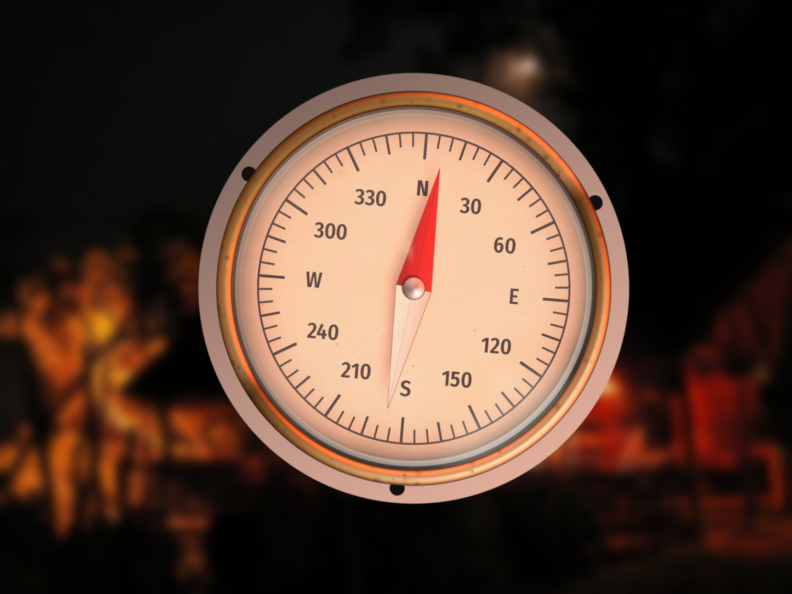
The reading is 7.5 (°)
